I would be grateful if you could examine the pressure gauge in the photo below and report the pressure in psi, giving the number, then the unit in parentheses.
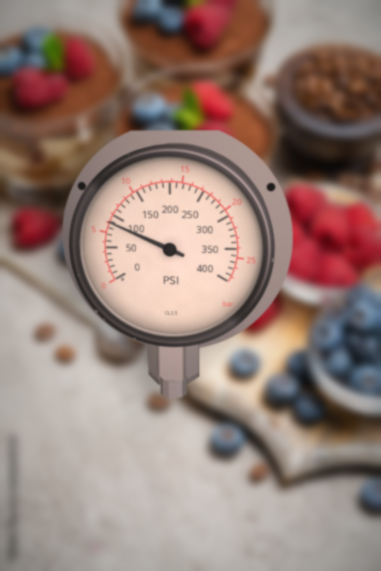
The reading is 90 (psi)
